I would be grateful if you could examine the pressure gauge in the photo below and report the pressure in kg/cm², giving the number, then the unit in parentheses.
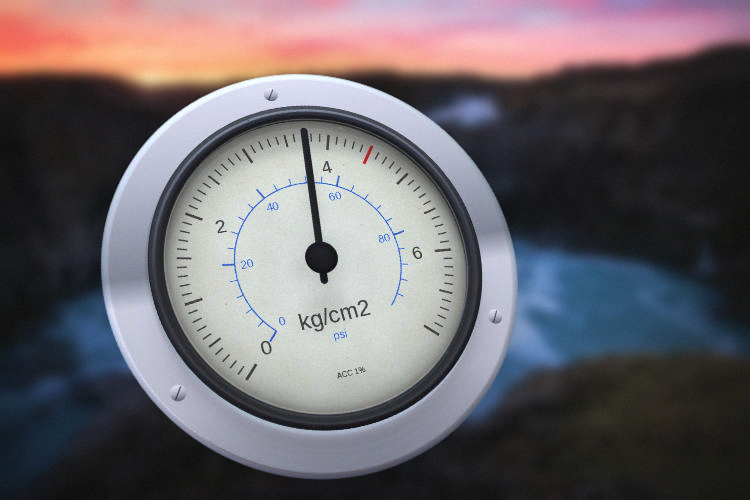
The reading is 3.7 (kg/cm²)
